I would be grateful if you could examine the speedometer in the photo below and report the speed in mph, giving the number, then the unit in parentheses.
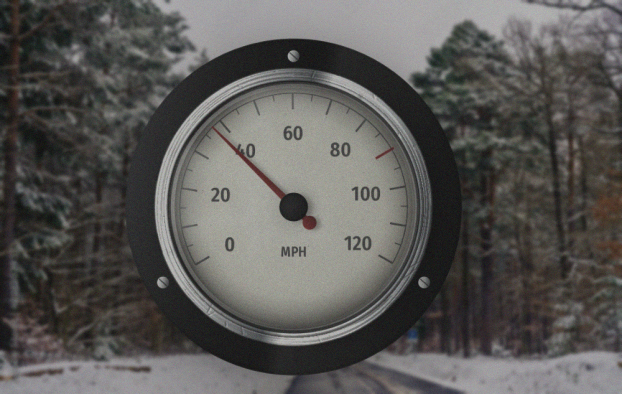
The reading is 37.5 (mph)
